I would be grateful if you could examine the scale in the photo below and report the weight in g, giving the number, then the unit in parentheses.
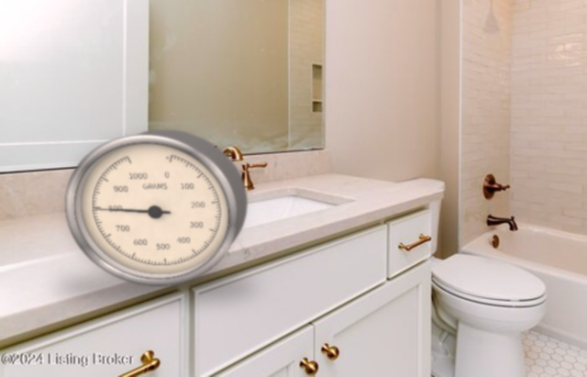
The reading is 800 (g)
